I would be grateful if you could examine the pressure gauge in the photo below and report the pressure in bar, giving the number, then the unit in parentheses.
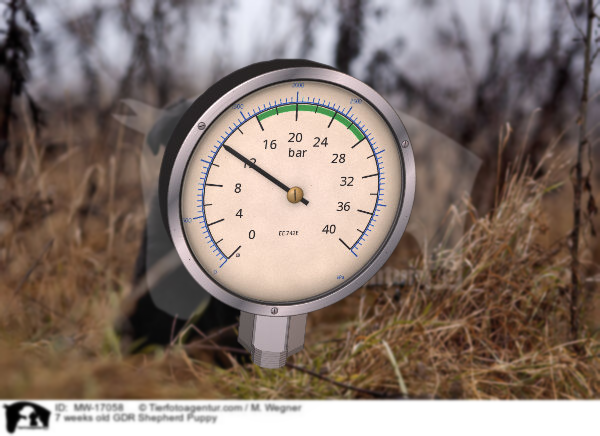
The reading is 12 (bar)
